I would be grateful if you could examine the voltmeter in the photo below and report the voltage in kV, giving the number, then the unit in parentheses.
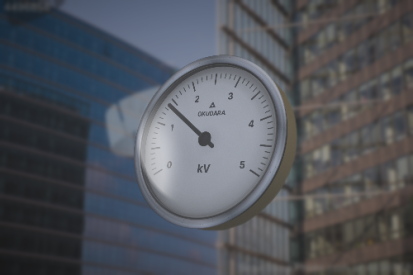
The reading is 1.4 (kV)
